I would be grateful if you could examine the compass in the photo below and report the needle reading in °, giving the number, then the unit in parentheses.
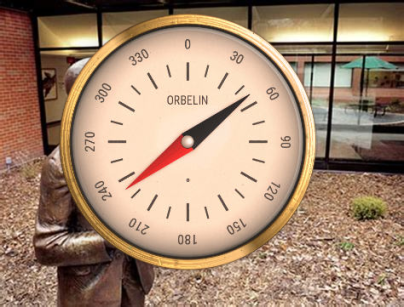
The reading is 232.5 (°)
